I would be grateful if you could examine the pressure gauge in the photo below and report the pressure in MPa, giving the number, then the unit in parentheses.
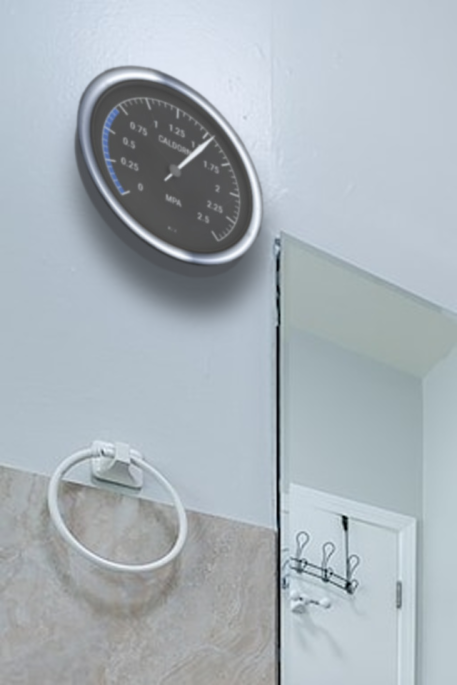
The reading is 1.55 (MPa)
